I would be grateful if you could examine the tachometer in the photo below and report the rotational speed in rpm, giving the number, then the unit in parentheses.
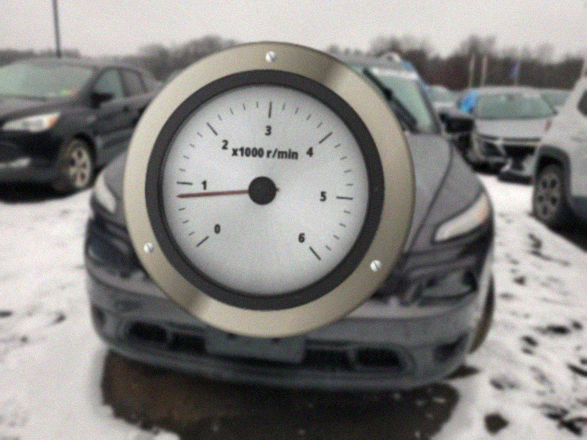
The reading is 800 (rpm)
